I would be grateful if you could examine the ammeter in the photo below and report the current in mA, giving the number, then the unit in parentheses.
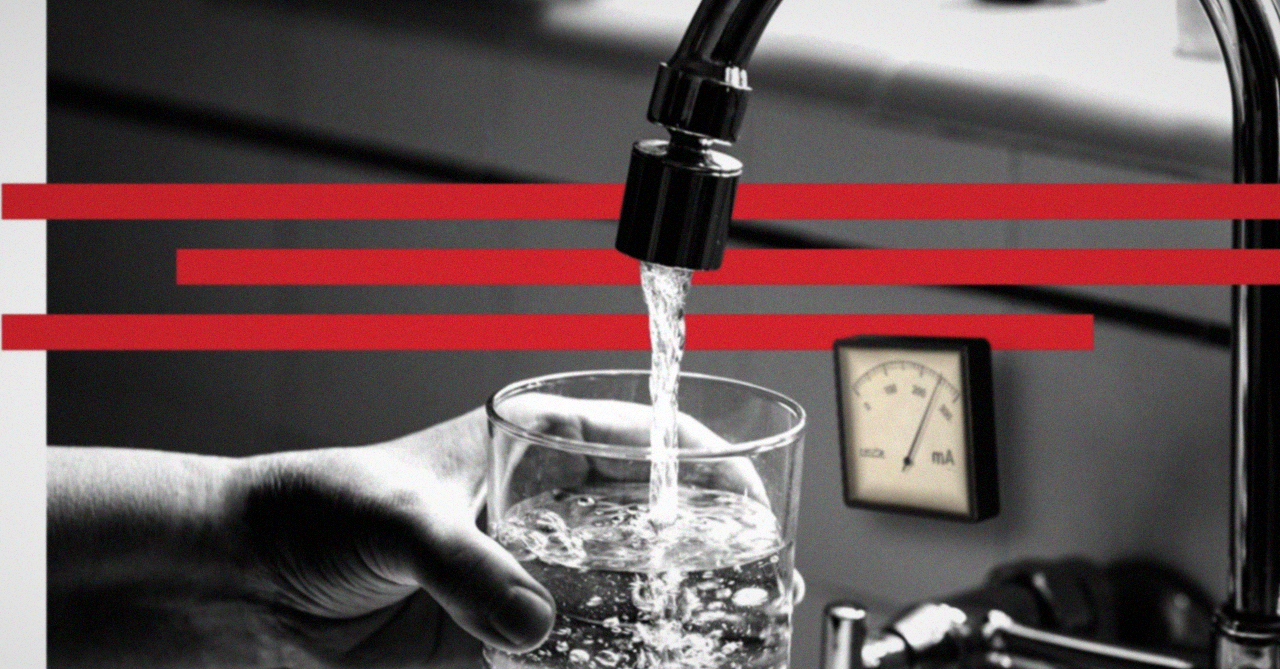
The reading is 250 (mA)
